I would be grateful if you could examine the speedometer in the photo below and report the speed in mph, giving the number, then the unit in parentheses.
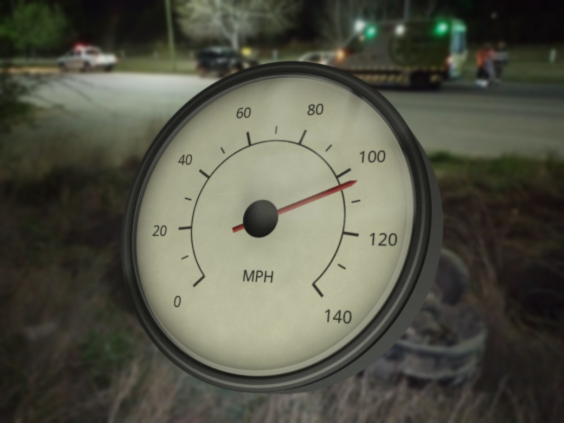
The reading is 105 (mph)
